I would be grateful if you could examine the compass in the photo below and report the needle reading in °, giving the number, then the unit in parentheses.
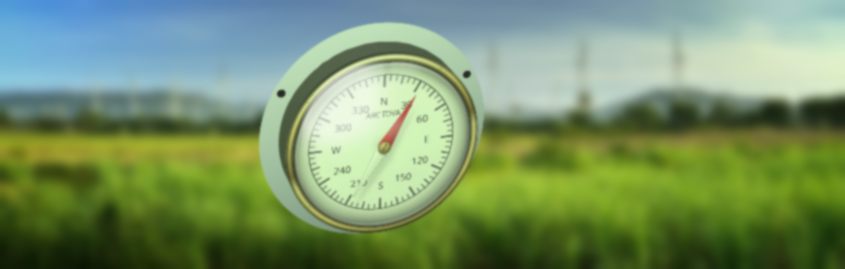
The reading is 30 (°)
